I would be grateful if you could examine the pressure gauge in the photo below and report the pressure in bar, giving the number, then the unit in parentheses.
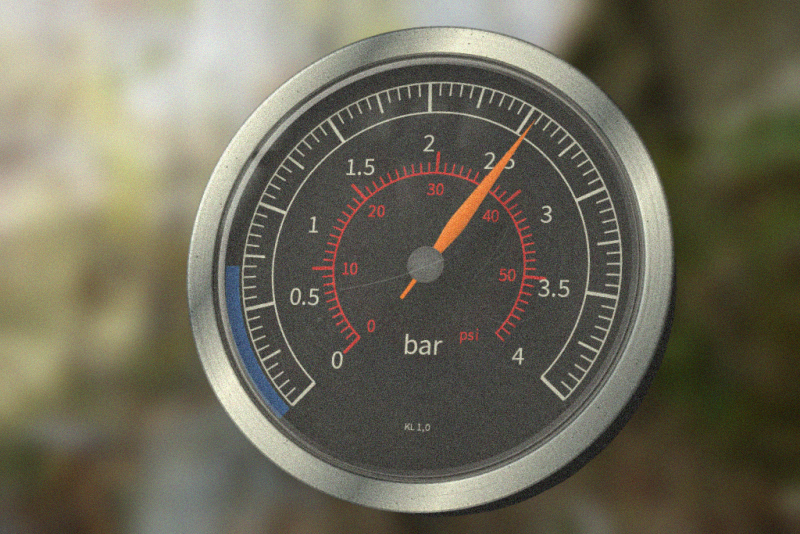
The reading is 2.55 (bar)
